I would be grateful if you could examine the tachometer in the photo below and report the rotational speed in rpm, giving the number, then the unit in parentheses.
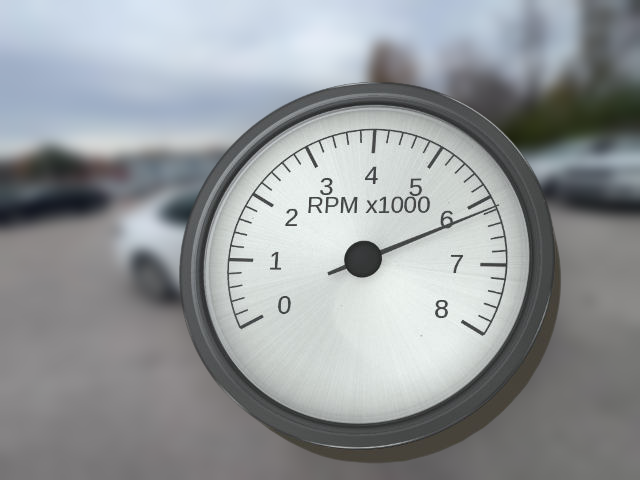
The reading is 6200 (rpm)
